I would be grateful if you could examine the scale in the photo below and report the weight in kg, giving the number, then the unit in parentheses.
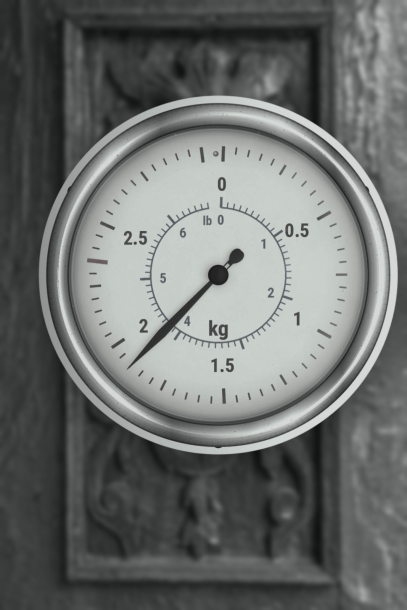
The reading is 1.9 (kg)
